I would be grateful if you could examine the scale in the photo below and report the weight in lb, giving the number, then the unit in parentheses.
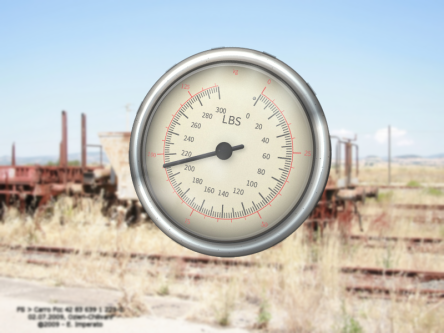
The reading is 210 (lb)
